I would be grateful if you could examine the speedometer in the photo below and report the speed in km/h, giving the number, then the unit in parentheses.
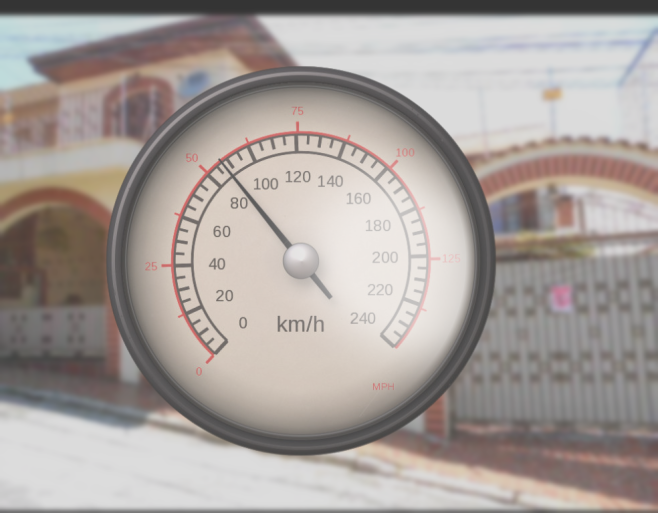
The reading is 87.5 (km/h)
